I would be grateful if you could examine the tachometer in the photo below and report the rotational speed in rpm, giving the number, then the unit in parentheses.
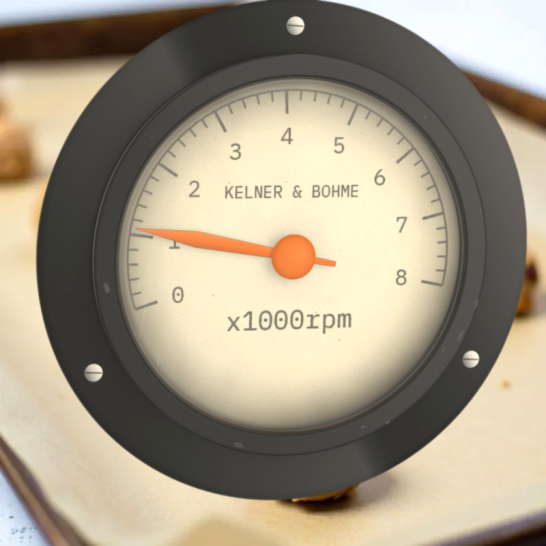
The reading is 1100 (rpm)
